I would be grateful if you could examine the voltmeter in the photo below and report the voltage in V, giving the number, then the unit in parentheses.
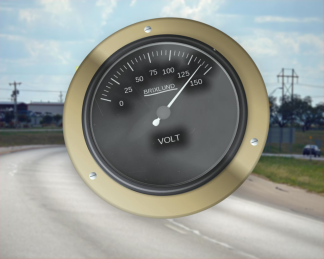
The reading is 140 (V)
